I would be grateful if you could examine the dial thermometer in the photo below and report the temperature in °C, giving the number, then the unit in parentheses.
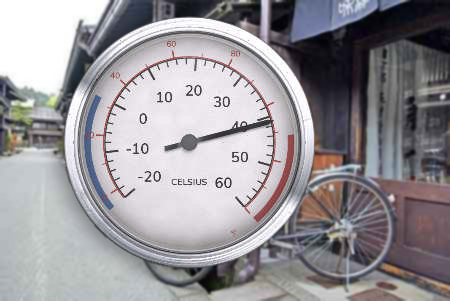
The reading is 41 (°C)
